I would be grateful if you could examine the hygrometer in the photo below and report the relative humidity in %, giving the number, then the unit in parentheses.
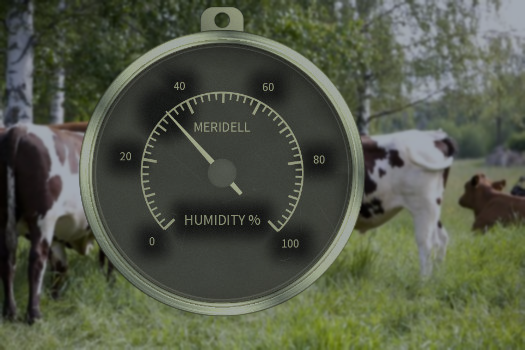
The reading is 34 (%)
